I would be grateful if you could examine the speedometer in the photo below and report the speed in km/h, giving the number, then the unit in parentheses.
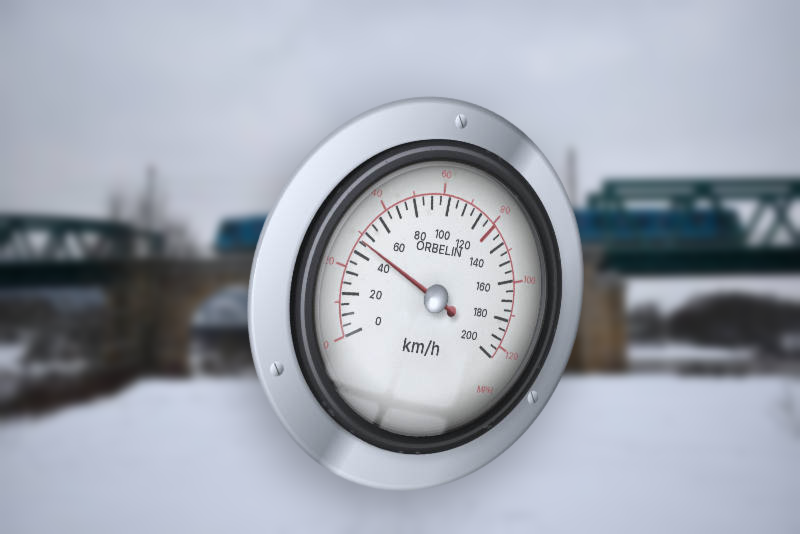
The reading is 45 (km/h)
